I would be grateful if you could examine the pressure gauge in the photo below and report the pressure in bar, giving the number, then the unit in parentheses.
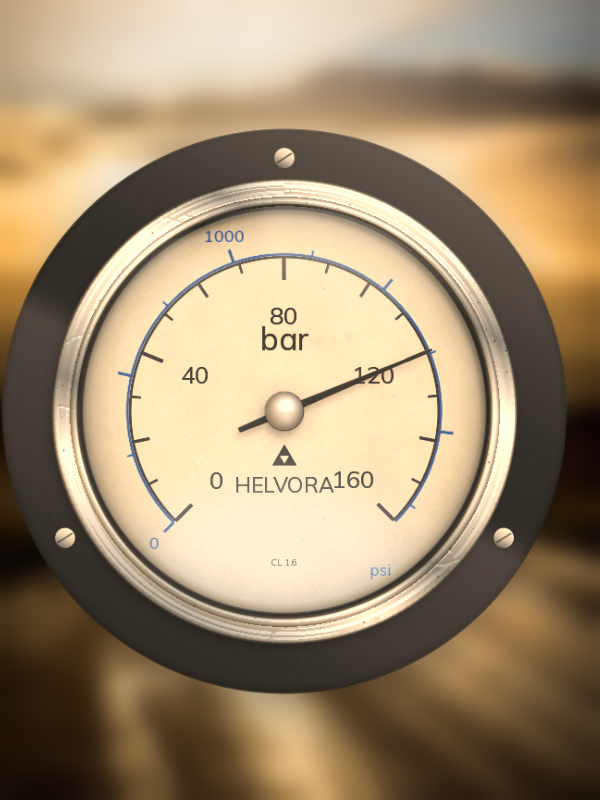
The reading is 120 (bar)
